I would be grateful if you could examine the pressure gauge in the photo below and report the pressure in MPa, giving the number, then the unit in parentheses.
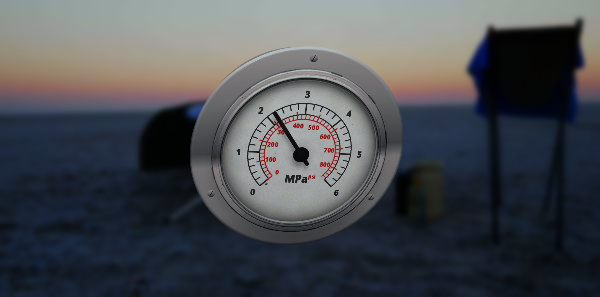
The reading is 2.2 (MPa)
